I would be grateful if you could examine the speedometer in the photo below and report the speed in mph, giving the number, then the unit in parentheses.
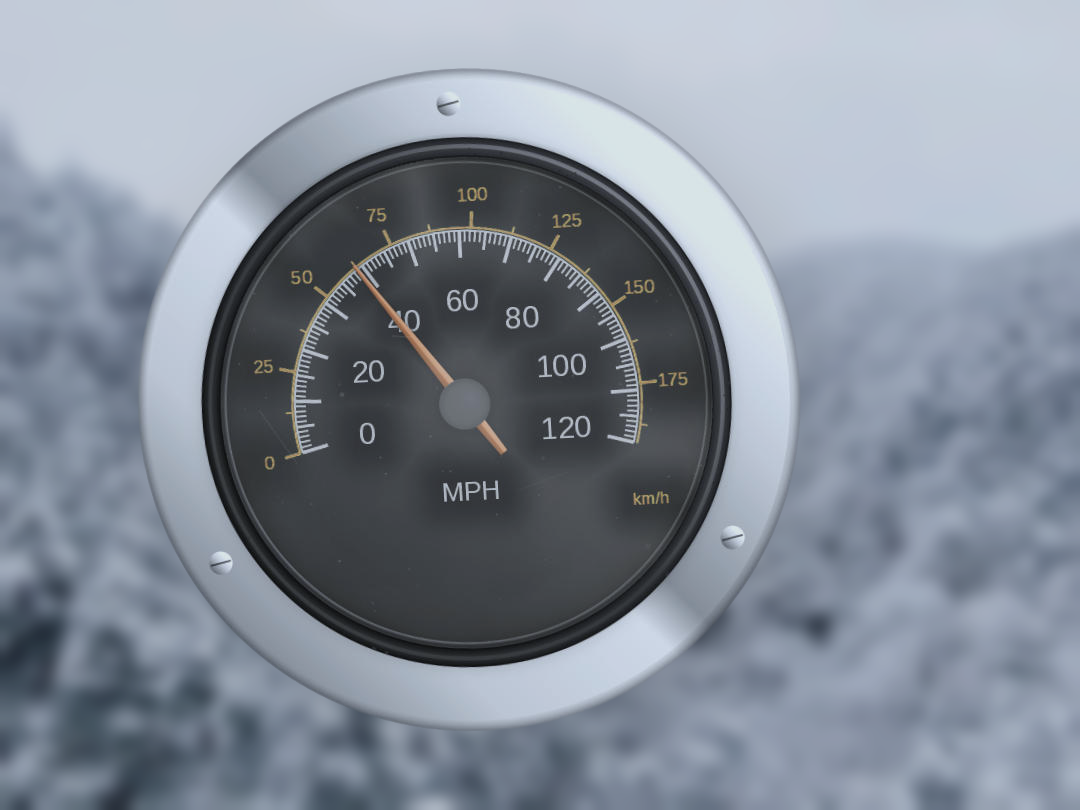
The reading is 39 (mph)
